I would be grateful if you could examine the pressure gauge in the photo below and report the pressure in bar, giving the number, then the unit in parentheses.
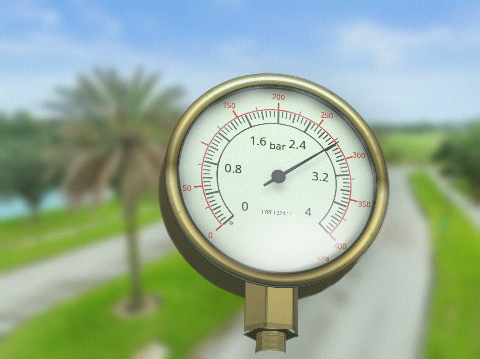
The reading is 2.8 (bar)
